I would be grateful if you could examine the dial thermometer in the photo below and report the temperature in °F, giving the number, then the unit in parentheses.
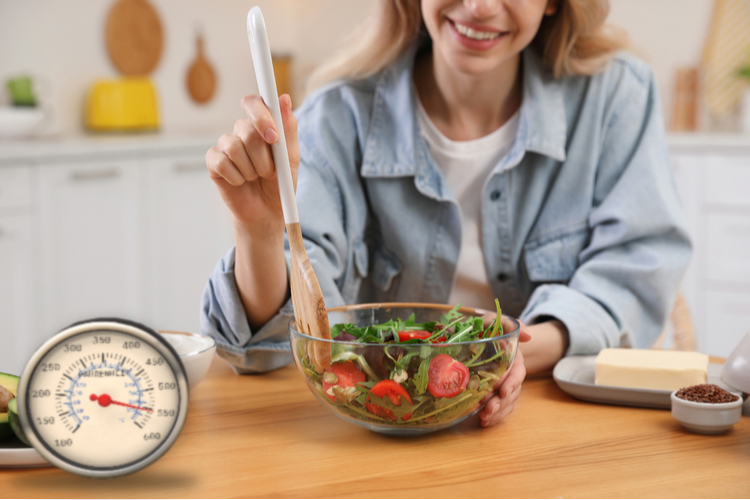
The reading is 550 (°F)
